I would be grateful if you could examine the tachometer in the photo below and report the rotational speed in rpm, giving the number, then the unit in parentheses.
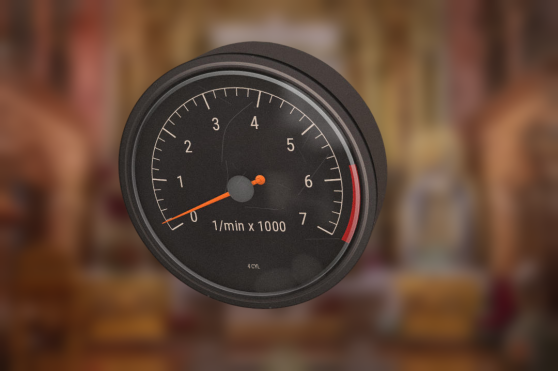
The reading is 200 (rpm)
